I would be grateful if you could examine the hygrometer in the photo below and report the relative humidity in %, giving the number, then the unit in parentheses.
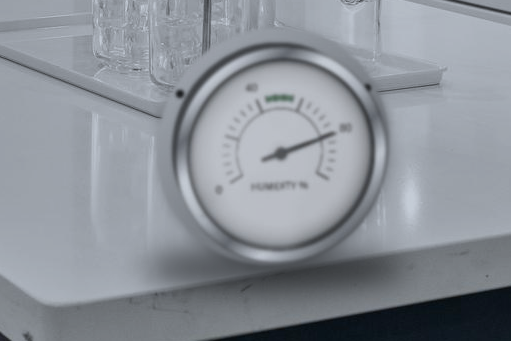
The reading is 80 (%)
